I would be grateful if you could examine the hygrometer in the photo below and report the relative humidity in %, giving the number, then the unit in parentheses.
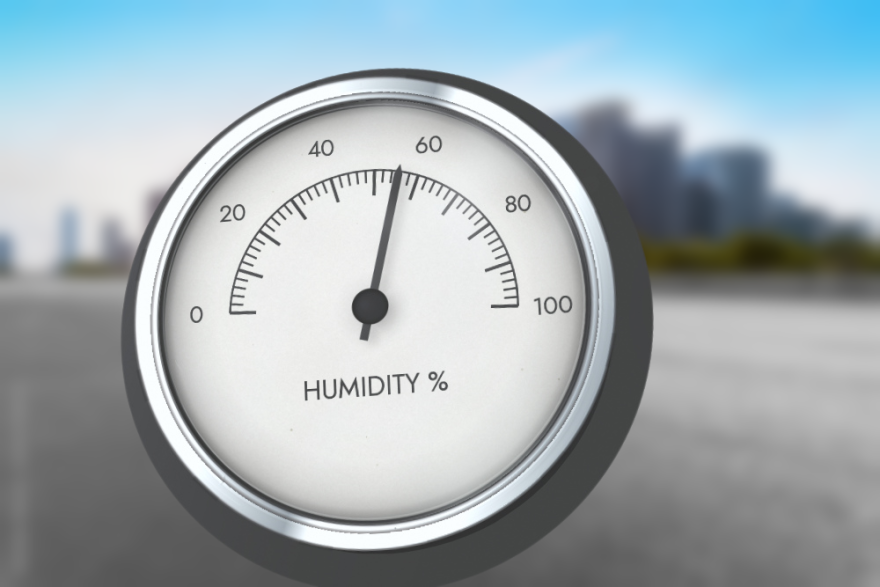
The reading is 56 (%)
